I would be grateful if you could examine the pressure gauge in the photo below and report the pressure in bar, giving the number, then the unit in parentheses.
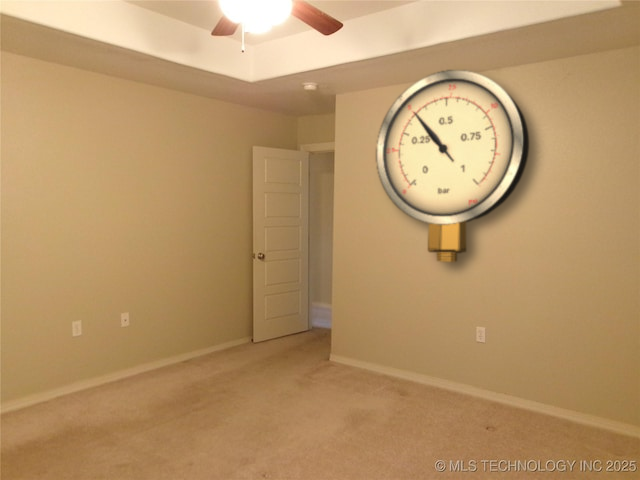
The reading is 0.35 (bar)
